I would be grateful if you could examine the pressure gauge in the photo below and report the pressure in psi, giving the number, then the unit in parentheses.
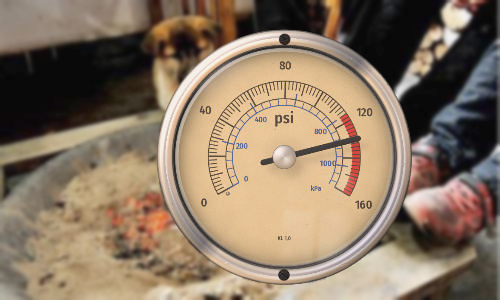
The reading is 130 (psi)
